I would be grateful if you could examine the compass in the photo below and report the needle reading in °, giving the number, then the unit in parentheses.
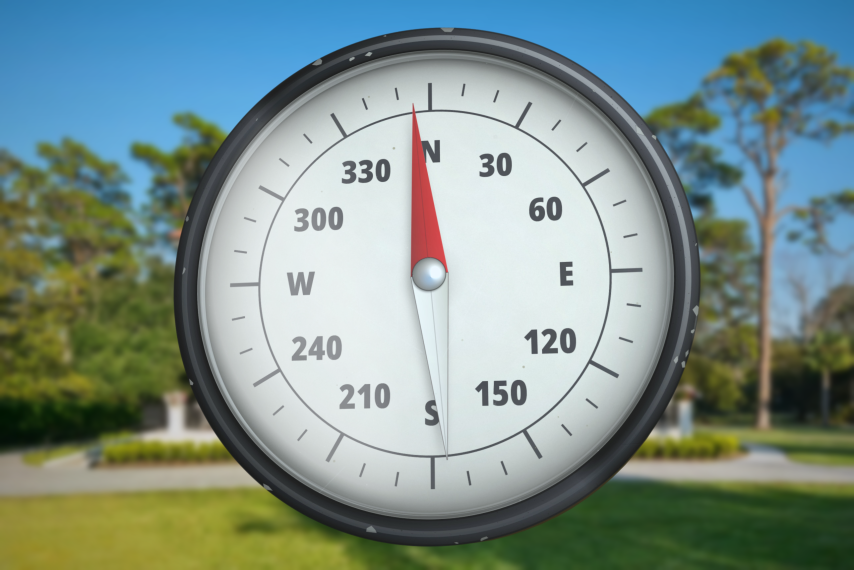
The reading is 355 (°)
